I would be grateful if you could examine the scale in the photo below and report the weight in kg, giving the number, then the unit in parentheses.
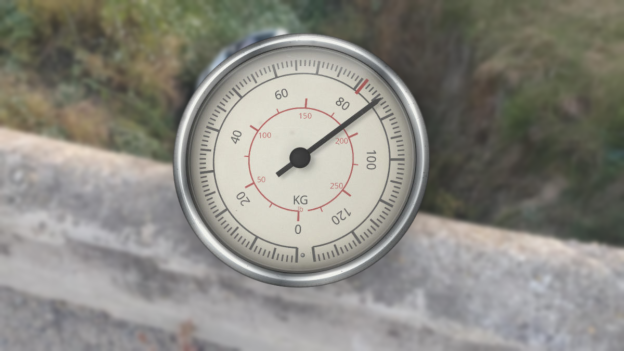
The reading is 86 (kg)
